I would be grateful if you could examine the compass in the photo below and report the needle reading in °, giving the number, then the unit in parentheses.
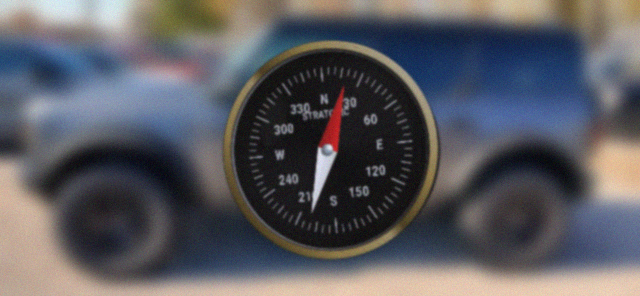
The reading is 20 (°)
